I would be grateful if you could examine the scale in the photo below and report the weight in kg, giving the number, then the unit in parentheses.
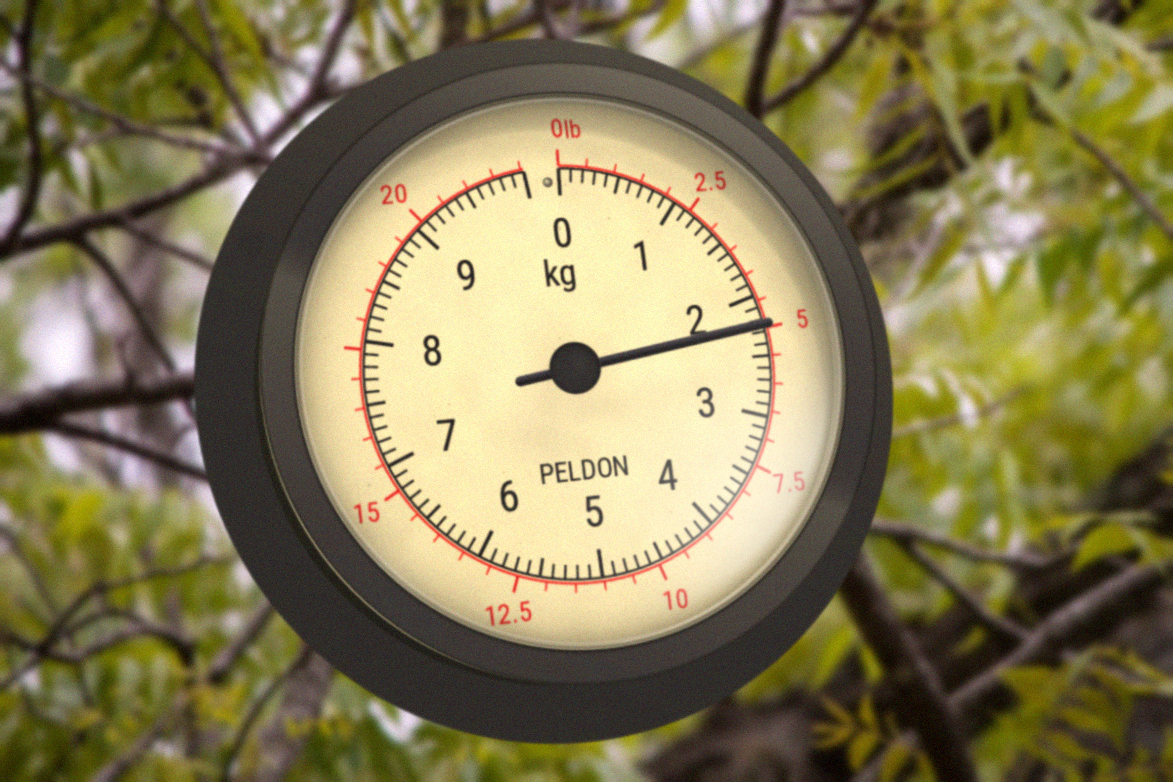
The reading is 2.25 (kg)
